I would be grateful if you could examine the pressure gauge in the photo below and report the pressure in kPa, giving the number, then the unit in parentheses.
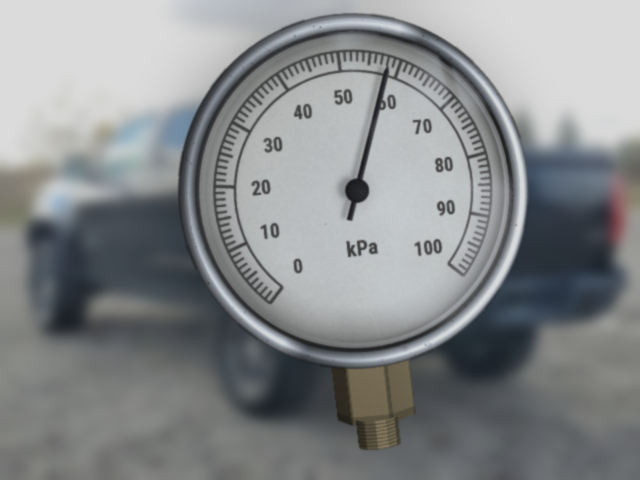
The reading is 58 (kPa)
